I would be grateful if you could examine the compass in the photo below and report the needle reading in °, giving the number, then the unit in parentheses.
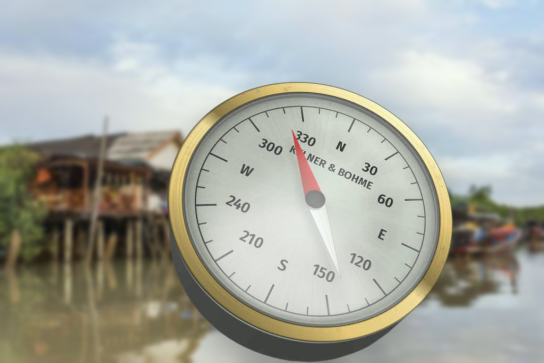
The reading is 320 (°)
